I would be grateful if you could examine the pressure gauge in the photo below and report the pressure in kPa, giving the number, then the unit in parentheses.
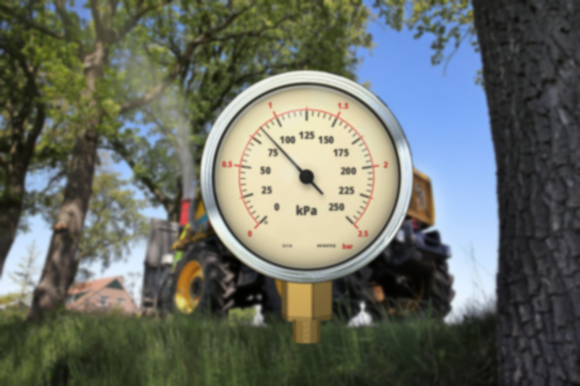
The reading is 85 (kPa)
